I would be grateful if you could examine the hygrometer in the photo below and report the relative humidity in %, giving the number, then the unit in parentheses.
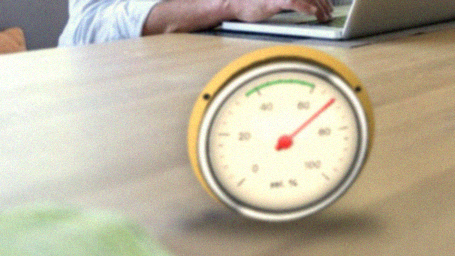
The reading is 68 (%)
